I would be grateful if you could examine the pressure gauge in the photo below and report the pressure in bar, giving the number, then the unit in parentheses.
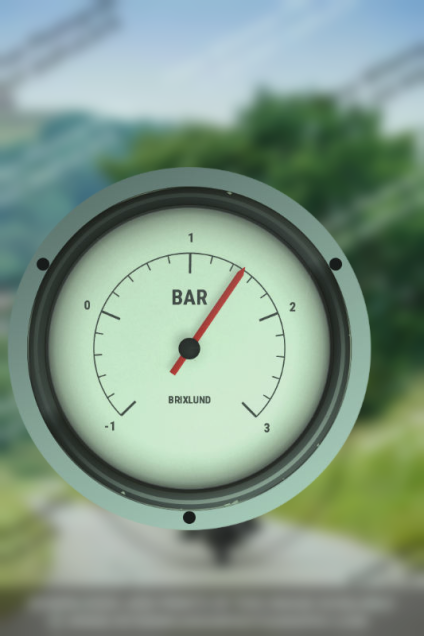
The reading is 1.5 (bar)
